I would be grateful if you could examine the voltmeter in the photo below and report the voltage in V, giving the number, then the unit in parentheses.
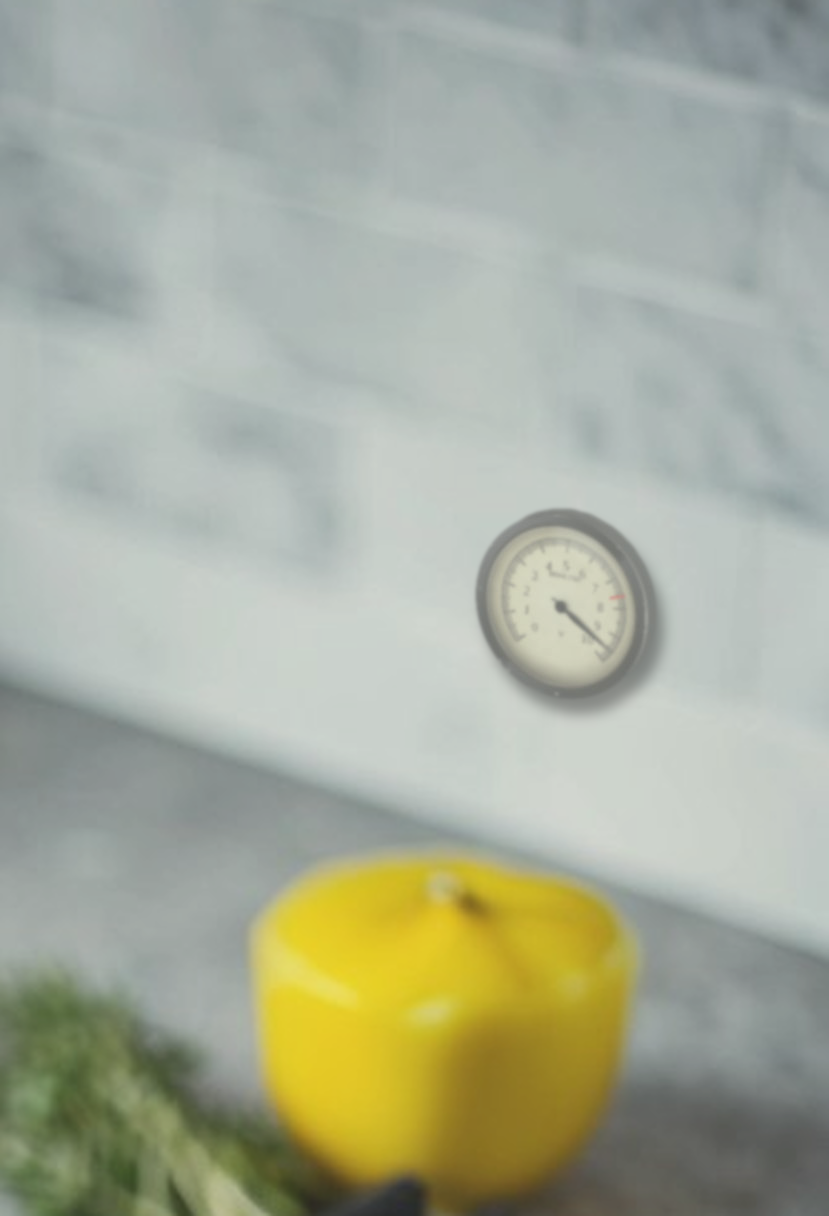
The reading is 9.5 (V)
